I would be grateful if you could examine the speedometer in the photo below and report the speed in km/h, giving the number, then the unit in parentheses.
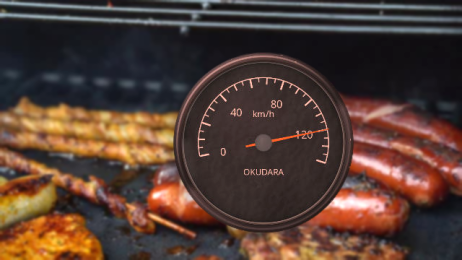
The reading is 120 (km/h)
